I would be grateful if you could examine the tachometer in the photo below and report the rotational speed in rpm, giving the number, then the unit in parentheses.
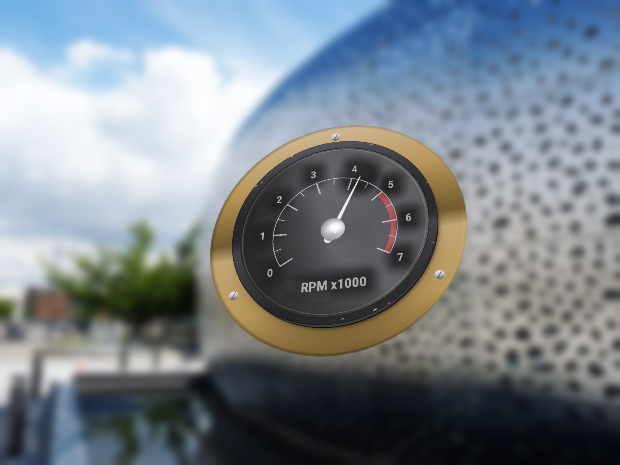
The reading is 4250 (rpm)
